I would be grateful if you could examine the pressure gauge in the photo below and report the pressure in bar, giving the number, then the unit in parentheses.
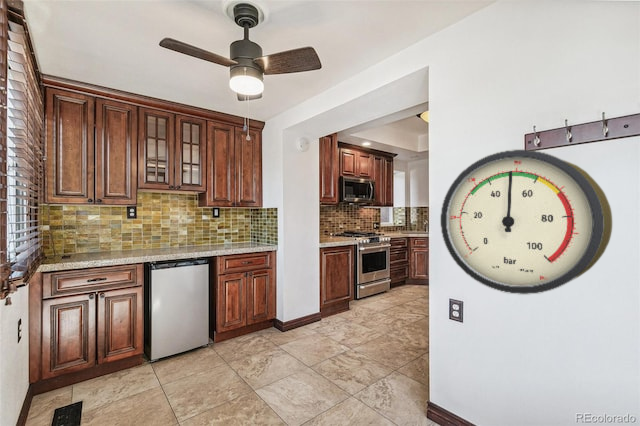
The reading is 50 (bar)
